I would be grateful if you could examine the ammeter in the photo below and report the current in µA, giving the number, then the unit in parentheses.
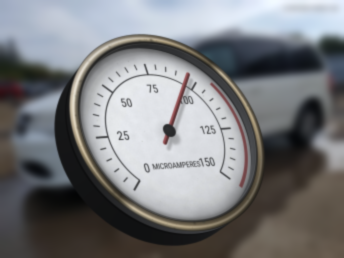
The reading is 95 (µA)
